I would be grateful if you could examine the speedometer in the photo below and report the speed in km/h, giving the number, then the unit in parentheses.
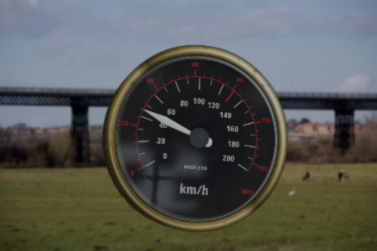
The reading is 45 (km/h)
